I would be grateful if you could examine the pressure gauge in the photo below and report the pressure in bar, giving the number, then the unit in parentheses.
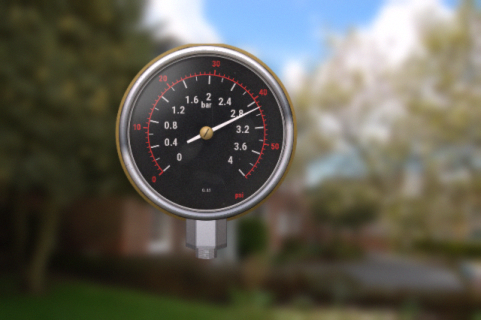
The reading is 2.9 (bar)
